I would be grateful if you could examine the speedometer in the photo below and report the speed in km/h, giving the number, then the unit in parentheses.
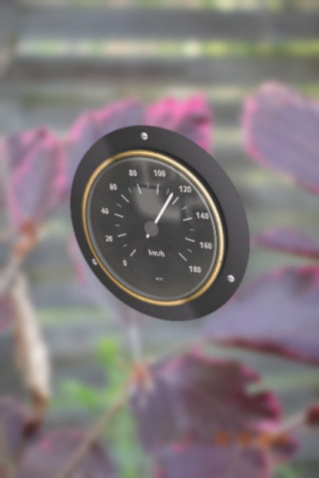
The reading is 115 (km/h)
